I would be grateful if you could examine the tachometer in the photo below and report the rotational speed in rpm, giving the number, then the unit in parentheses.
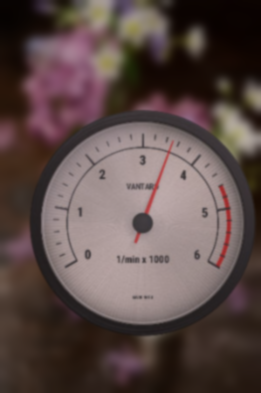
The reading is 3500 (rpm)
